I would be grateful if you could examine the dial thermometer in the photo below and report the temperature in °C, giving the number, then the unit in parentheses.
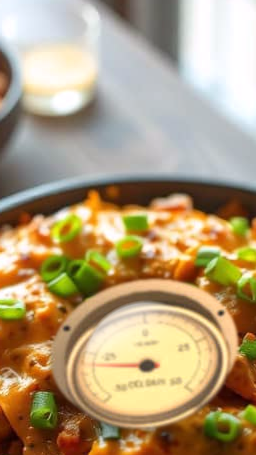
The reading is -30 (°C)
